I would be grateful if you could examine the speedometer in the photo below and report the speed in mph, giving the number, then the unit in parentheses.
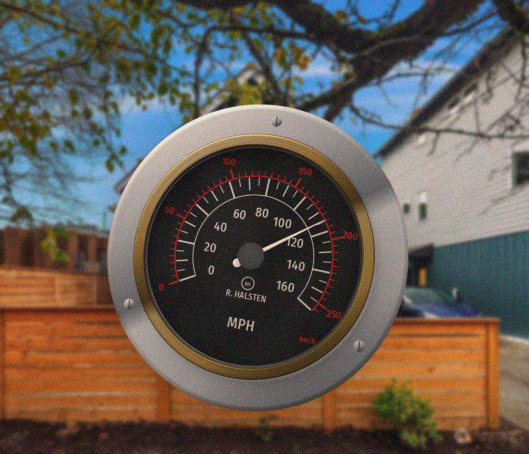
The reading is 115 (mph)
